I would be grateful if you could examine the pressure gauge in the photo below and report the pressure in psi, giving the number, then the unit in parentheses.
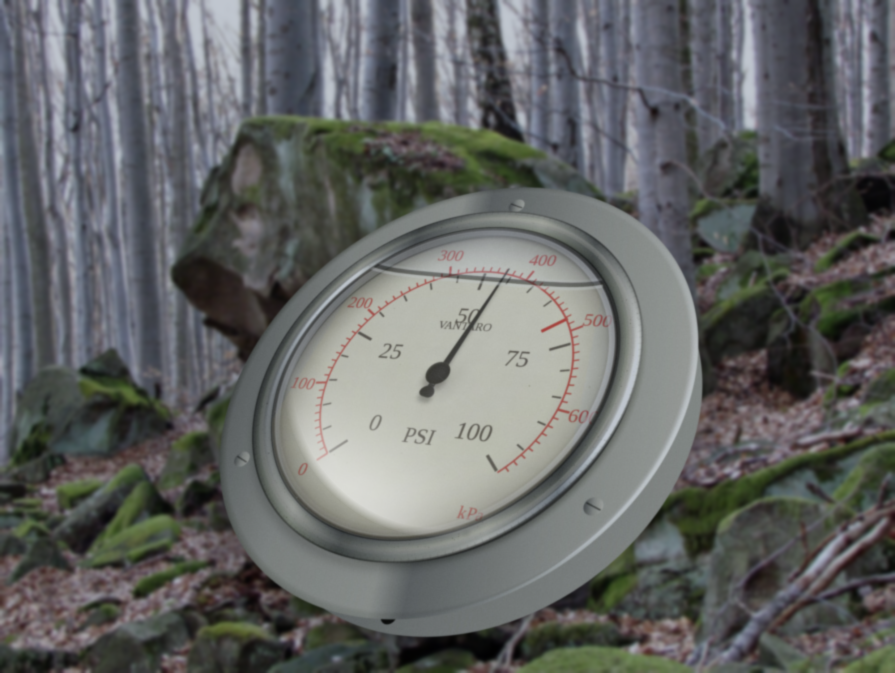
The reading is 55 (psi)
